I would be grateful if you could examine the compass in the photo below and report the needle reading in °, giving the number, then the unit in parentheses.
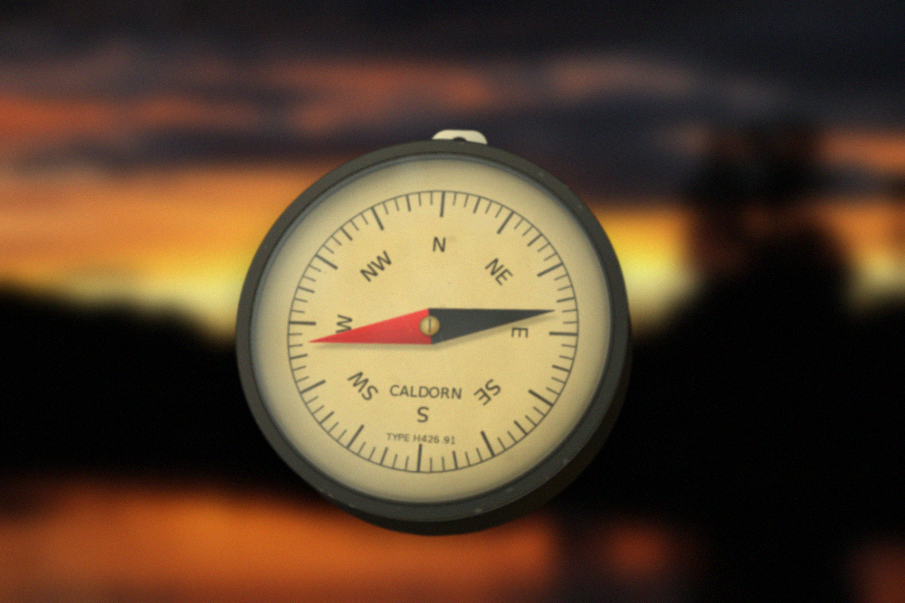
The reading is 260 (°)
